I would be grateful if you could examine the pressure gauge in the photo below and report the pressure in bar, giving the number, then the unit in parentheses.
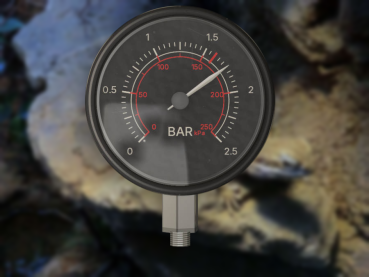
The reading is 1.75 (bar)
